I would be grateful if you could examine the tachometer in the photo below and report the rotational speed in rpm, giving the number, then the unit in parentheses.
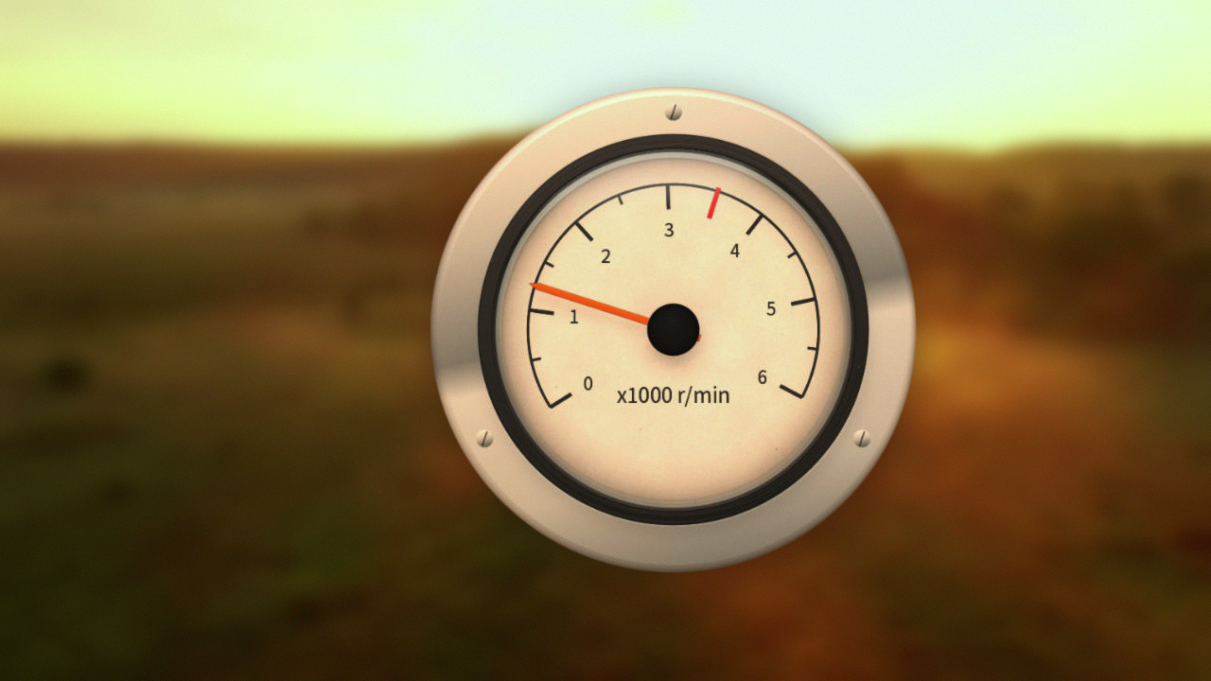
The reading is 1250 (rpm)
